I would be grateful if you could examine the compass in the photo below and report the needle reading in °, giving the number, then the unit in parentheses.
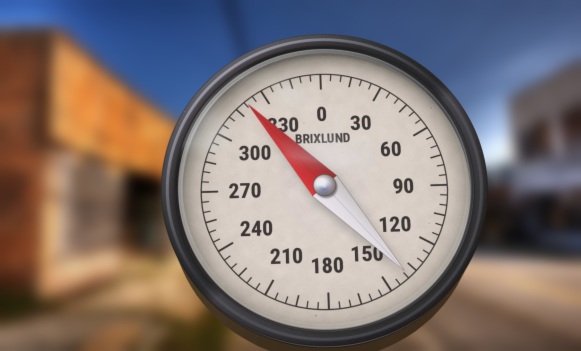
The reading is 320 (°)
